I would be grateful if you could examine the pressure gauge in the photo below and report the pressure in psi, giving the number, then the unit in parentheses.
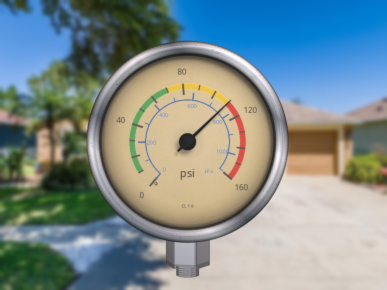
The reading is 110 (psi)
